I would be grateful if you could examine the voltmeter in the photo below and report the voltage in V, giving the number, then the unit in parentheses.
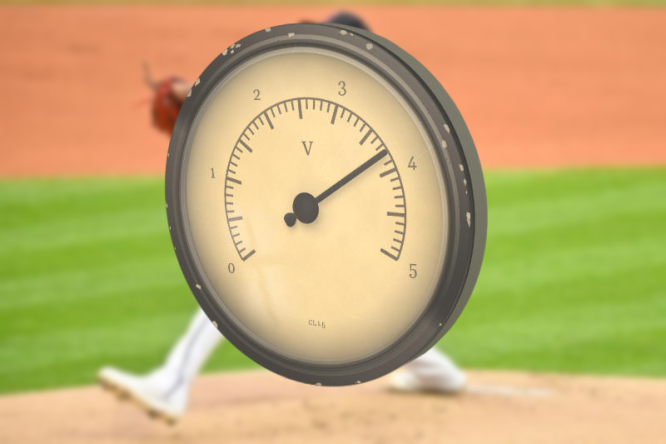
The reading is 3.8 (V)
